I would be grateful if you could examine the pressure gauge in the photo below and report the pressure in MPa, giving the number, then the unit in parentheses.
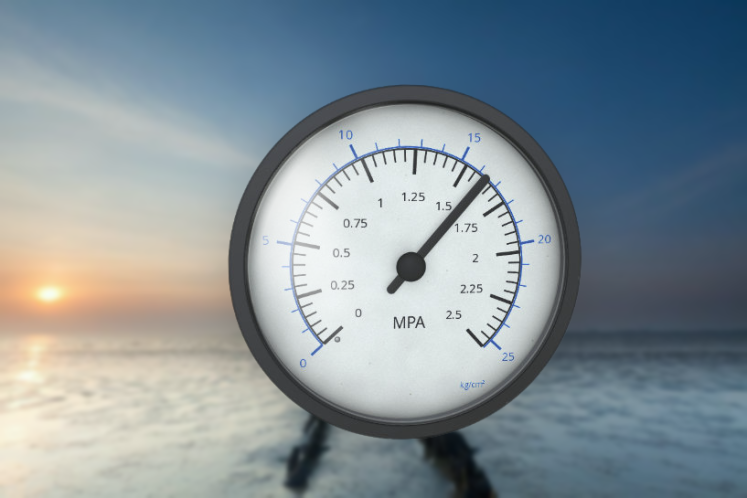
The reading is 1.6 (MPa)
